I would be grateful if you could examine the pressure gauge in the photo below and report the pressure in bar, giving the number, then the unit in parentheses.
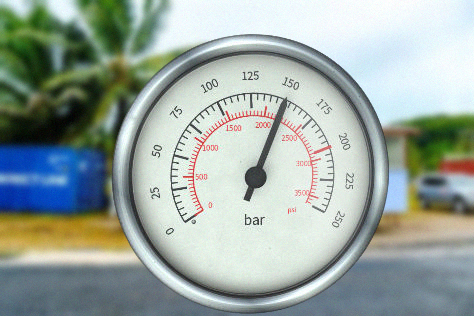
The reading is 150 (bar)
